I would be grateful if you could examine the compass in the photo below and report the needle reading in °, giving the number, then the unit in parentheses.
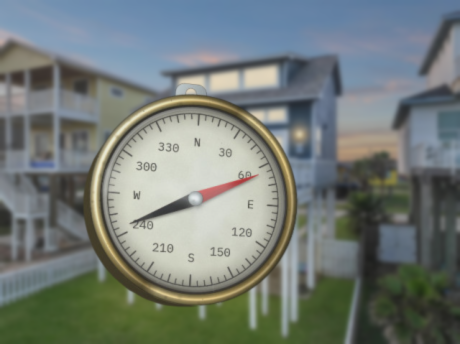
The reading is 65 (°)
